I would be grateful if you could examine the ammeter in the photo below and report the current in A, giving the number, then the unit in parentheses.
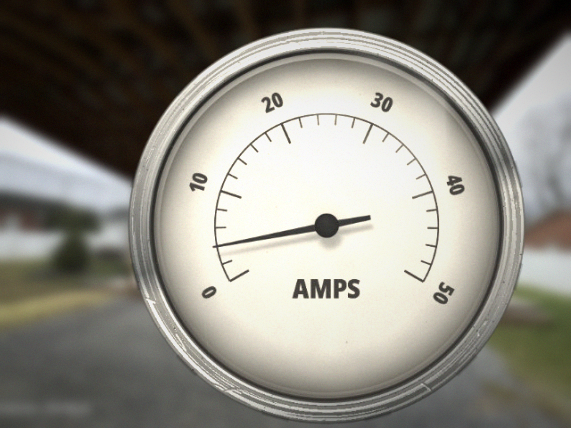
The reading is 4 (A)
